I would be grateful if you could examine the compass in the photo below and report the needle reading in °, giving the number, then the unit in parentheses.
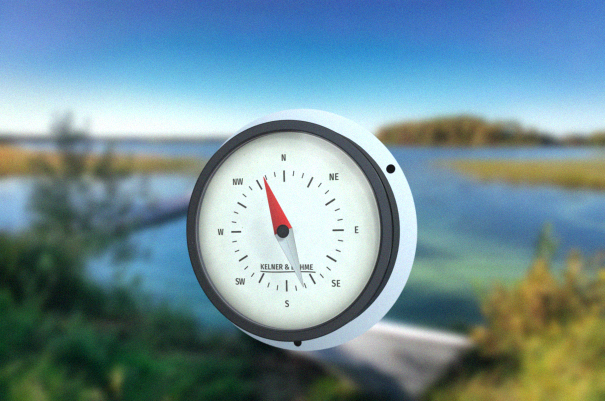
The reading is 340 (°)
